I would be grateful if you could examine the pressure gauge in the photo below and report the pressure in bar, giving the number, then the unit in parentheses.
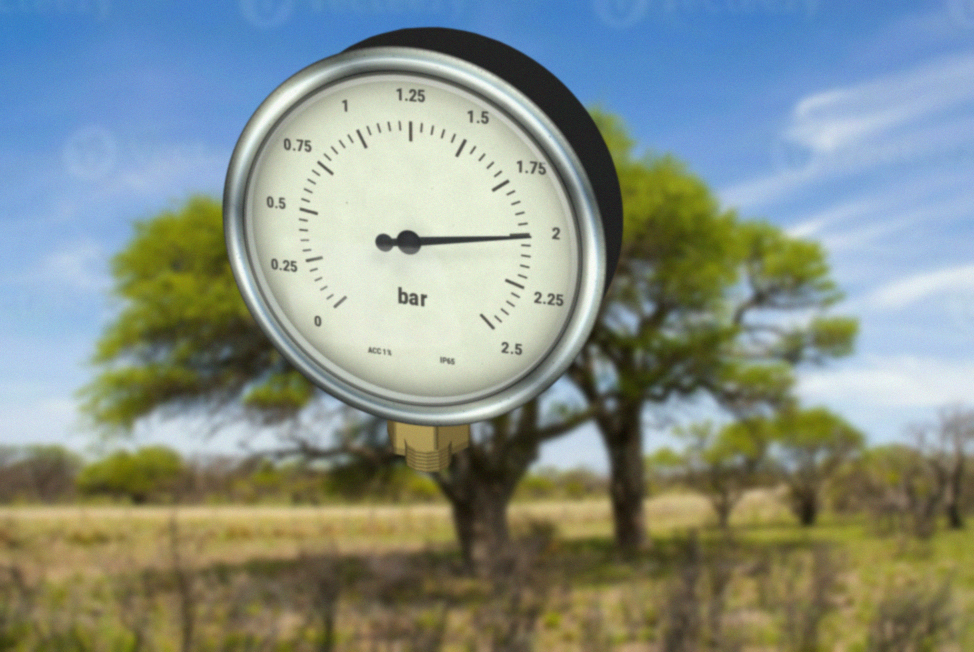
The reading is 2 (bar)
